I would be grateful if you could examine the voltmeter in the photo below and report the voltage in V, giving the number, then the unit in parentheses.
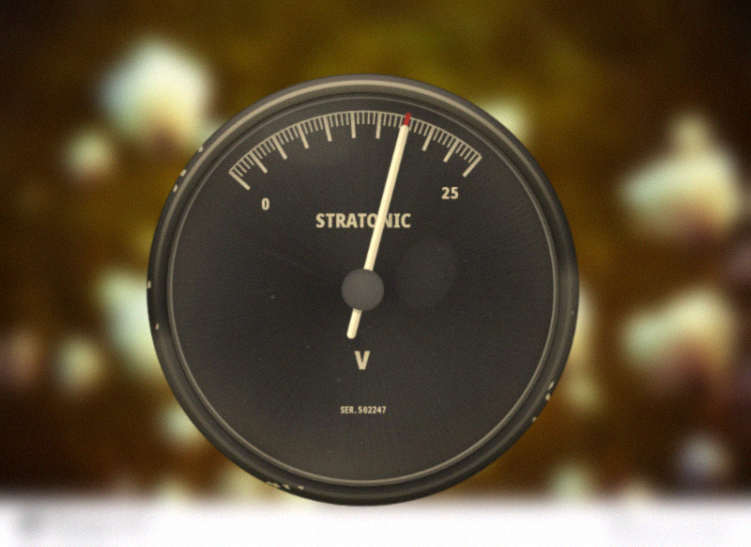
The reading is 17.5 (V)
